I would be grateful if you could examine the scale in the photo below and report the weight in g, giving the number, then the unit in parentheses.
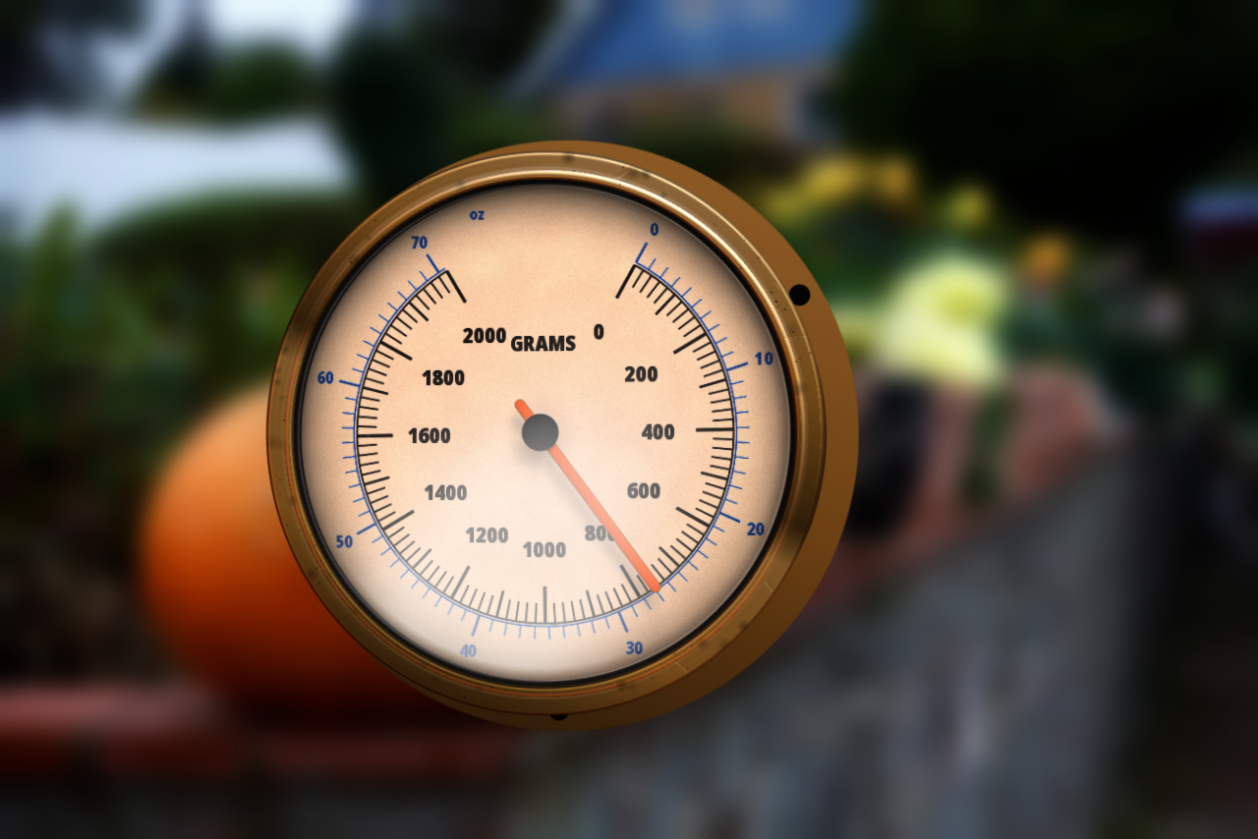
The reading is 760 (g)
